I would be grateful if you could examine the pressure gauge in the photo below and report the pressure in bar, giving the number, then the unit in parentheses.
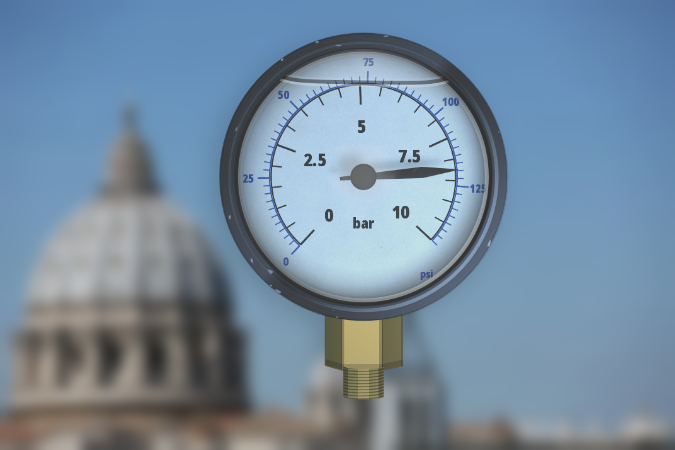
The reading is 8.25 (bar)
